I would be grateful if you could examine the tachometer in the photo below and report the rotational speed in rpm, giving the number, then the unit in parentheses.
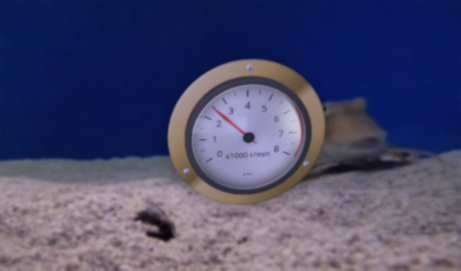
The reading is 2500 (rpm)
